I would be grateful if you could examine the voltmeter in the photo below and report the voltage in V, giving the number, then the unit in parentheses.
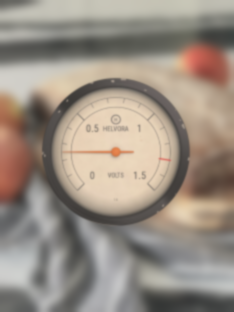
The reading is 0.25 (V)
